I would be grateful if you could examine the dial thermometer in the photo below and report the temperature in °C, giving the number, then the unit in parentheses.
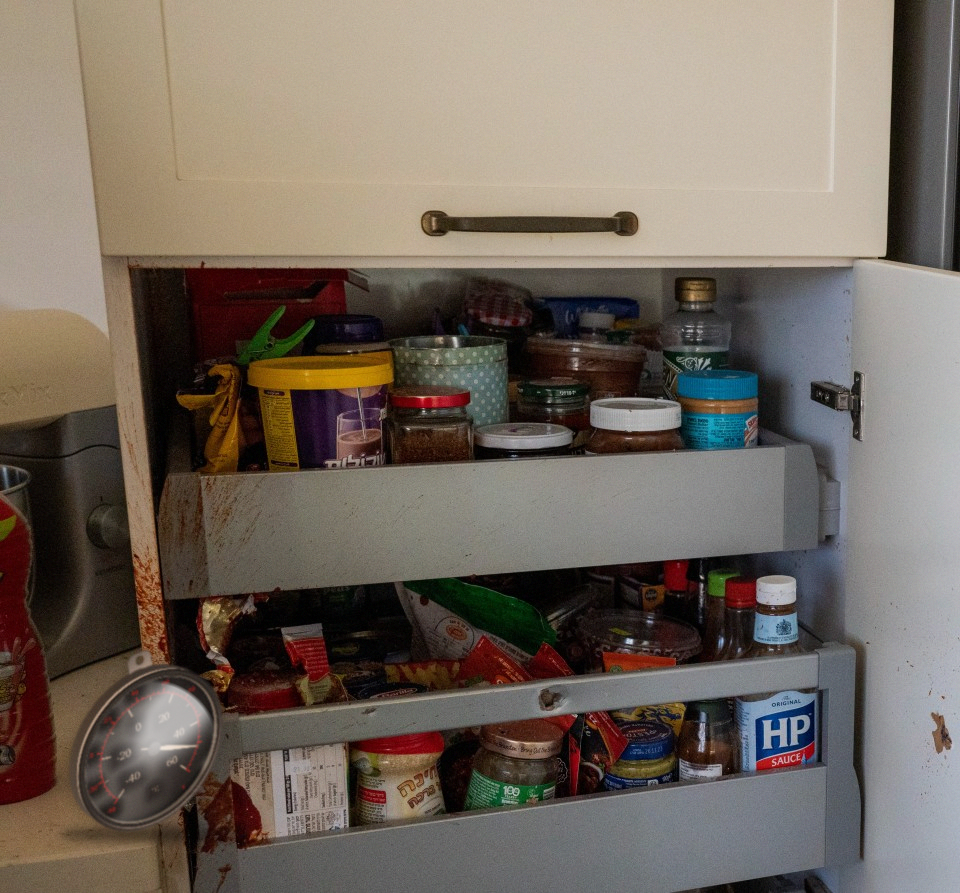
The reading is 50 (°C)
